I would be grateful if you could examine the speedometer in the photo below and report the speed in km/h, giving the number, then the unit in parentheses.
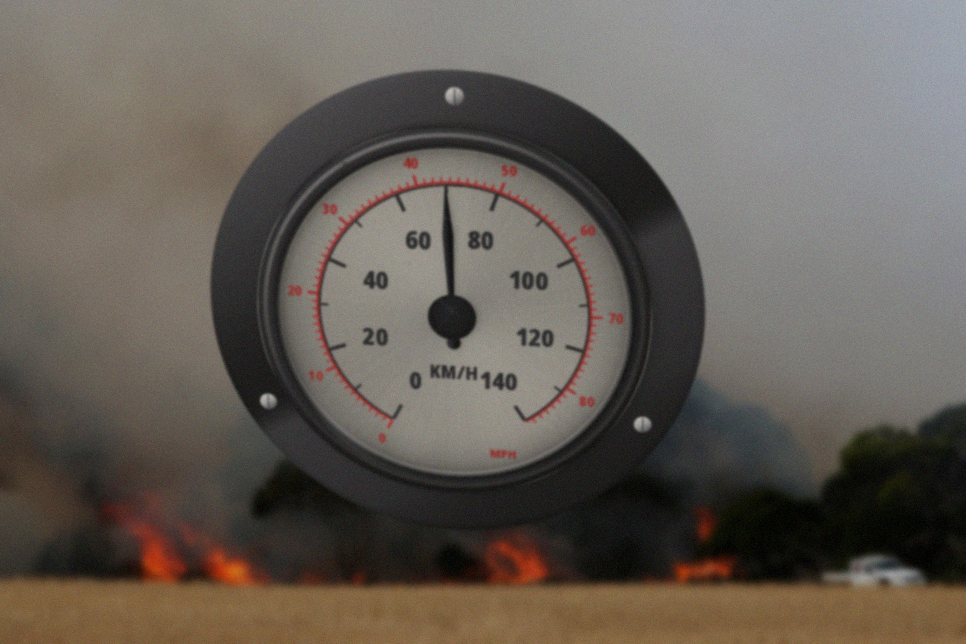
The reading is 70 (km/h)
